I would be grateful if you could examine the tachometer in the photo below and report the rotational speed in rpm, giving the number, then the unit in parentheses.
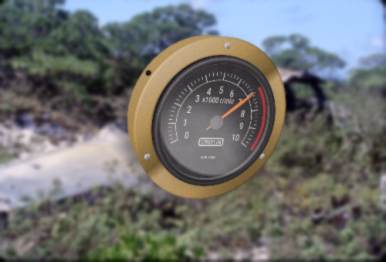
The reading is 7000 (rpm)
